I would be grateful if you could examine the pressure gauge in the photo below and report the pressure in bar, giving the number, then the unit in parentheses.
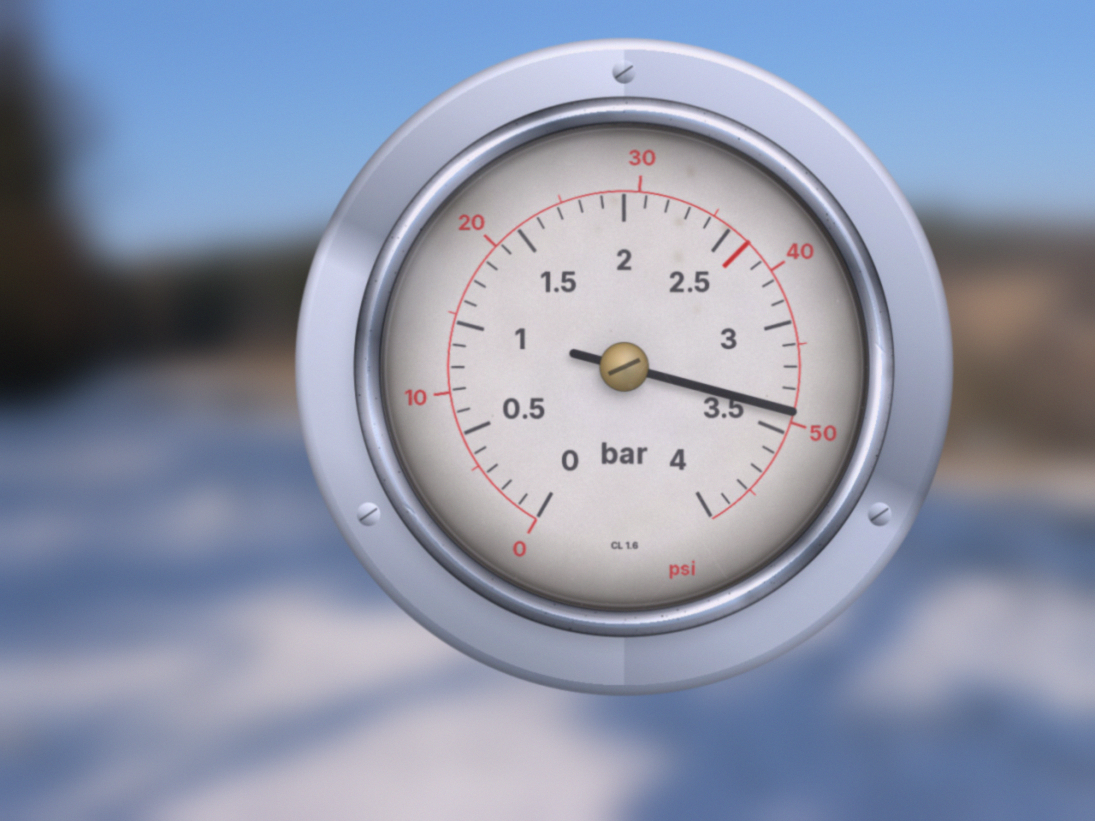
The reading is 3.4 (bar)
